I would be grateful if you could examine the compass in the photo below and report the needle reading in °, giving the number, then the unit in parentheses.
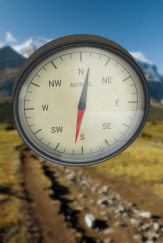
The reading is 190 (°)
